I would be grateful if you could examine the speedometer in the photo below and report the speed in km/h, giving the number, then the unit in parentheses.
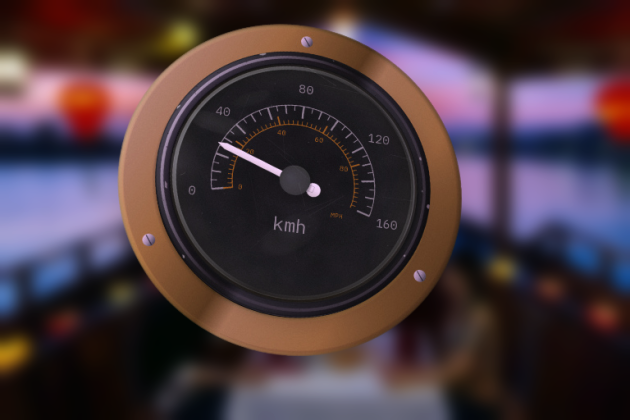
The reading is 25 (km/h)
